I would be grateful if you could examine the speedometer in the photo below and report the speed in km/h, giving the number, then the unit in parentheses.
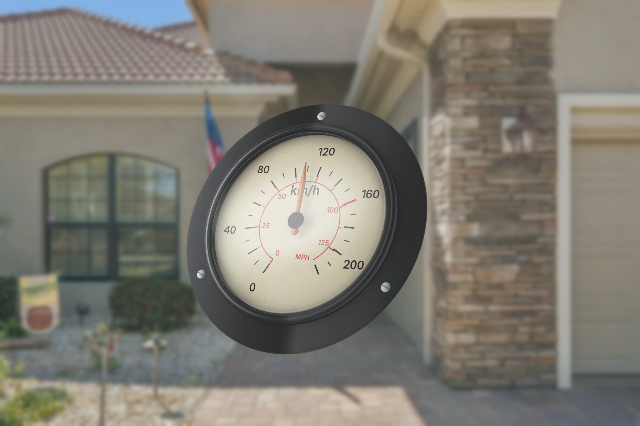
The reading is 110 (km/h)
